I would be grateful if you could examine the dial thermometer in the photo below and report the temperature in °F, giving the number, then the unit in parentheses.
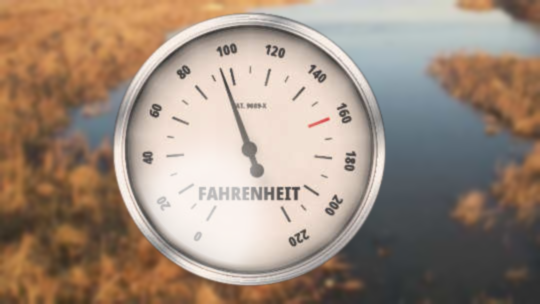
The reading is 95 (°F)
